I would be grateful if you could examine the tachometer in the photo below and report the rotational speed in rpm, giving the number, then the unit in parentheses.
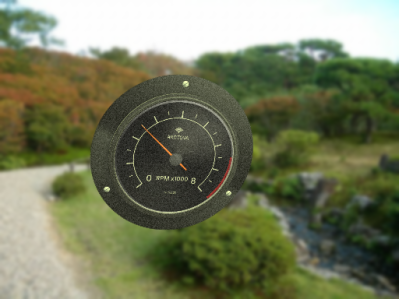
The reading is 2500 (rpm)
